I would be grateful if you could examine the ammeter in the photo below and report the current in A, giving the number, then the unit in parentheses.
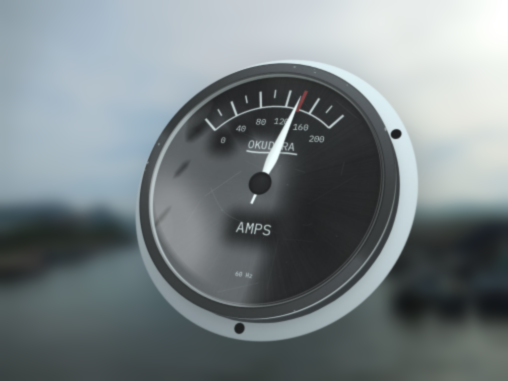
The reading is 140 (A)
